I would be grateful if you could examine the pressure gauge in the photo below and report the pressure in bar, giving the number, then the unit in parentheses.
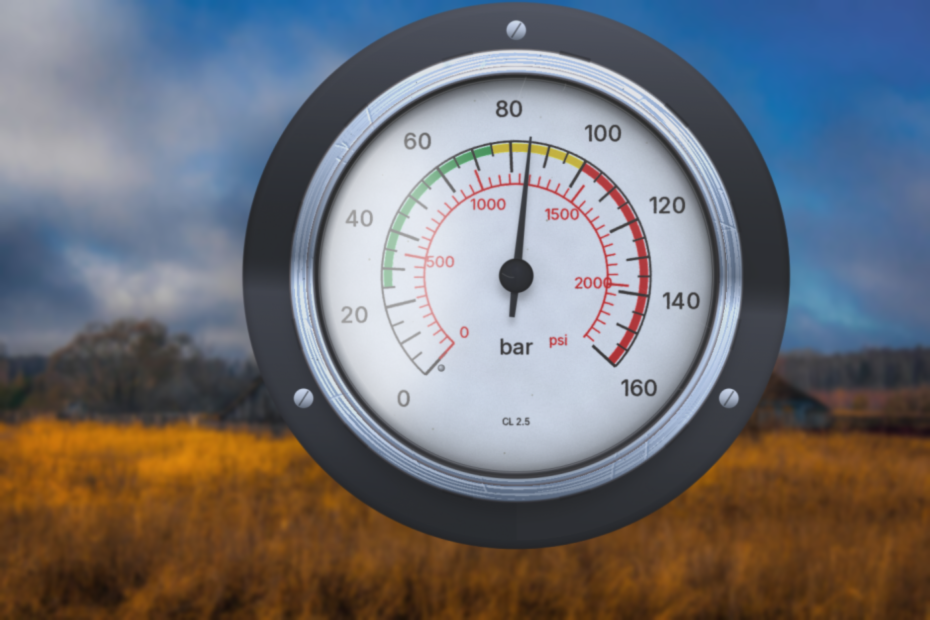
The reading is 85 (bar)
